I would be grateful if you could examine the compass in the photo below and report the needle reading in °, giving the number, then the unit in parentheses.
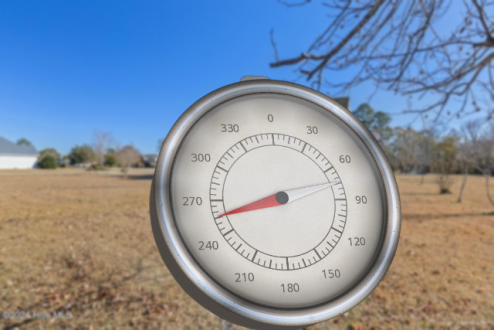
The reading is 255 (°)
